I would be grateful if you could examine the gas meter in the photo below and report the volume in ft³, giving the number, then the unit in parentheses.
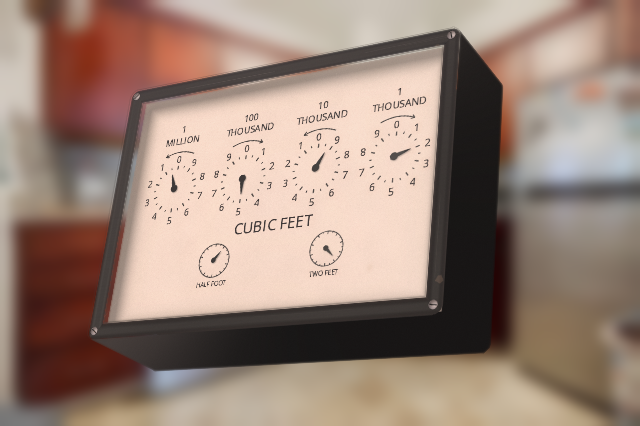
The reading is 49200 (ft³)
